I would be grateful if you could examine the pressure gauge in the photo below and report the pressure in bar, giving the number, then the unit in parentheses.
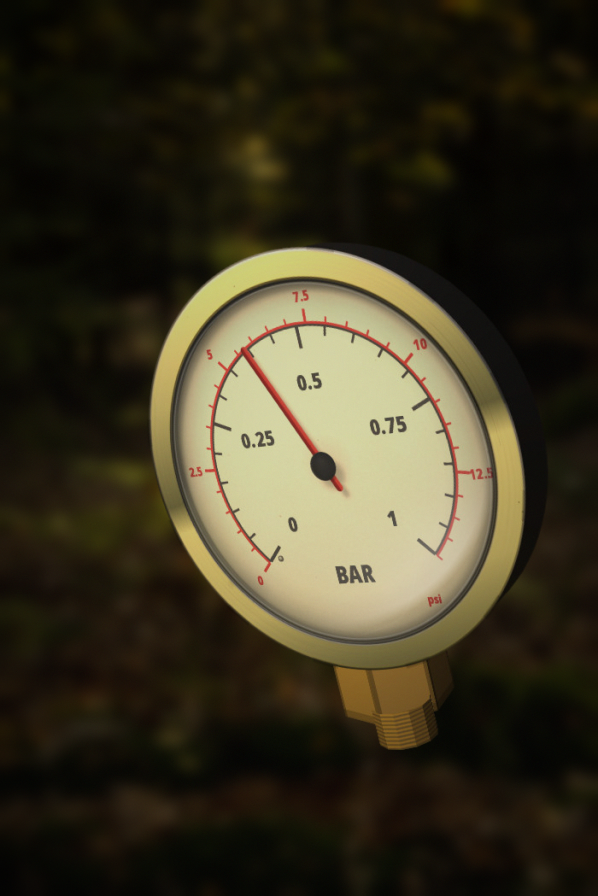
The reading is 0.4 (bar)
